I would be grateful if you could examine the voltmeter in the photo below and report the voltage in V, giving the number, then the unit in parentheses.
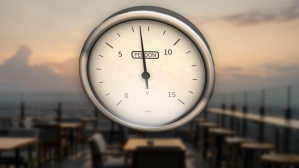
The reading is 7.5 (V)
